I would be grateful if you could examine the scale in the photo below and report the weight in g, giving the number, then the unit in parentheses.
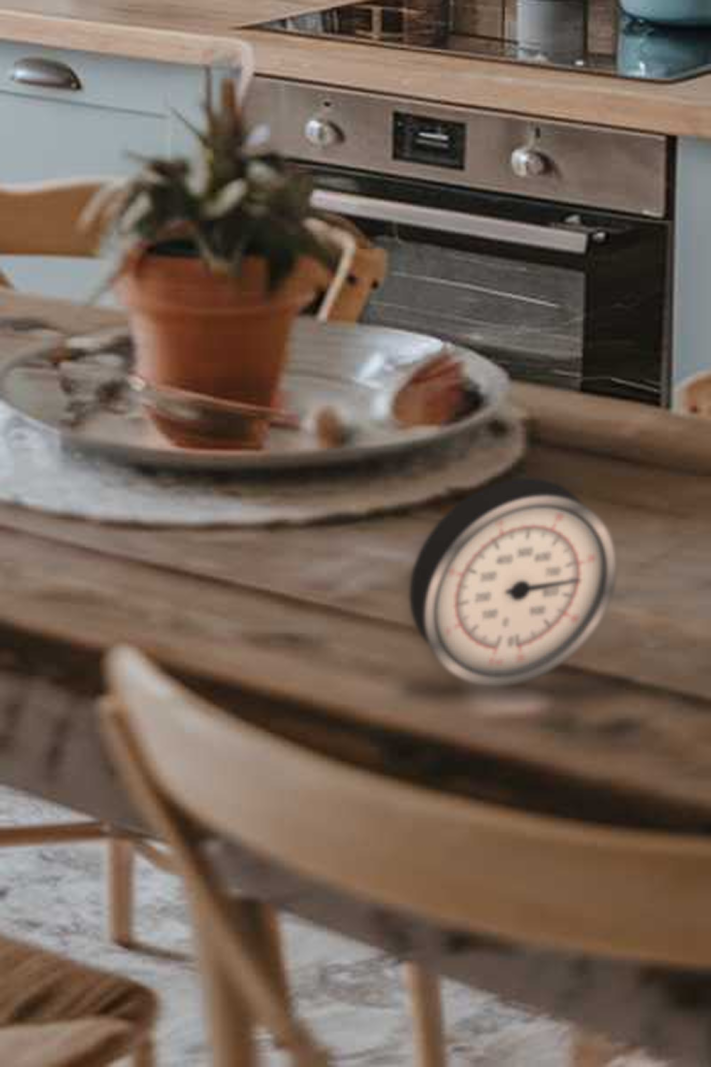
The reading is 750 (g)
